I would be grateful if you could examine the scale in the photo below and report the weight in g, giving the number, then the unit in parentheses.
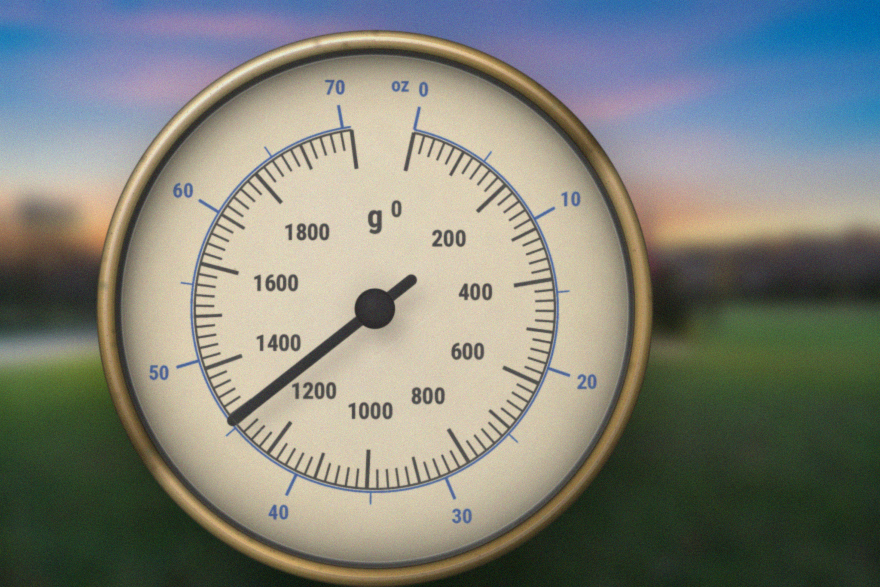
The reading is 1290 (g)
